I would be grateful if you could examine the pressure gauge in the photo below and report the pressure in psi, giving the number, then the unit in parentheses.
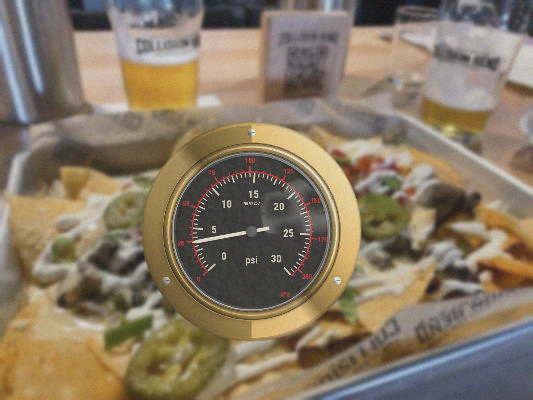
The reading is 3.5 (psi)
